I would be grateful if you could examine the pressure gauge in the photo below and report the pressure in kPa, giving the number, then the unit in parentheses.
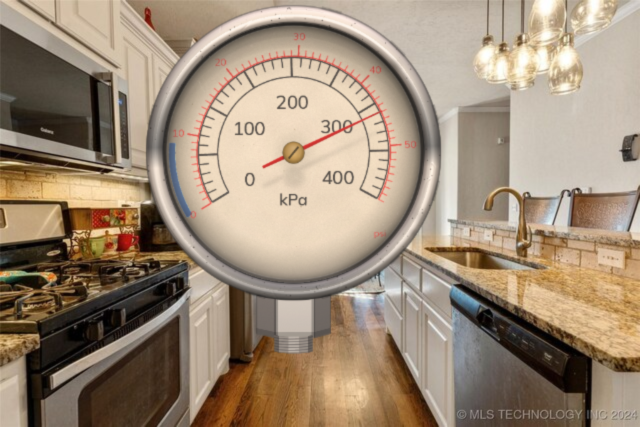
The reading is 310 (kPa)
